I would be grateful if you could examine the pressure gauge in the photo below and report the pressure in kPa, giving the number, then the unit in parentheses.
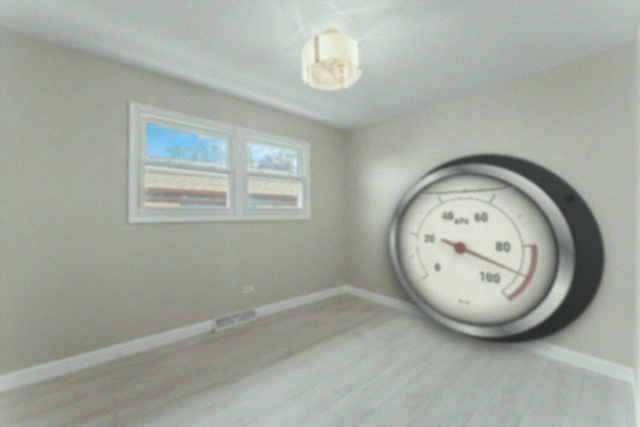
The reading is 90 (kPa)
